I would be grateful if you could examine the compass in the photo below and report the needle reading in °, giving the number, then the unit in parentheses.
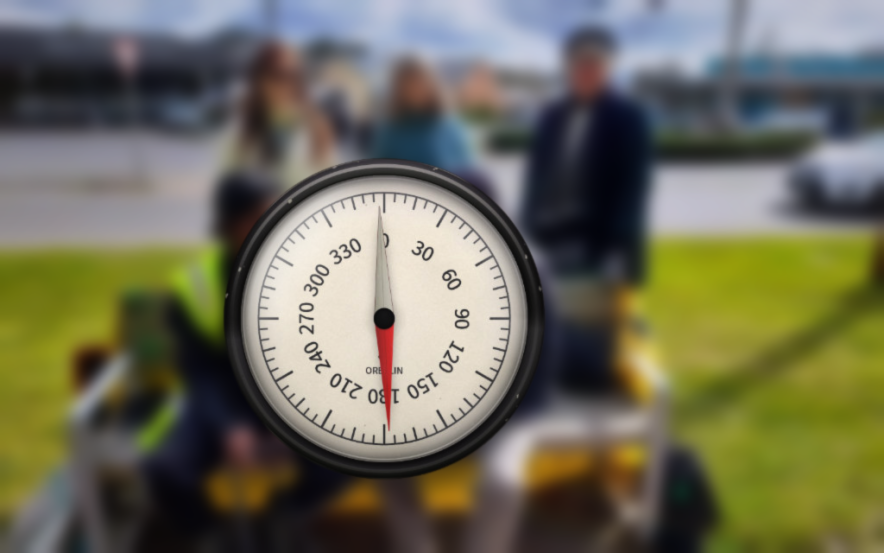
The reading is 177.5 (°)
